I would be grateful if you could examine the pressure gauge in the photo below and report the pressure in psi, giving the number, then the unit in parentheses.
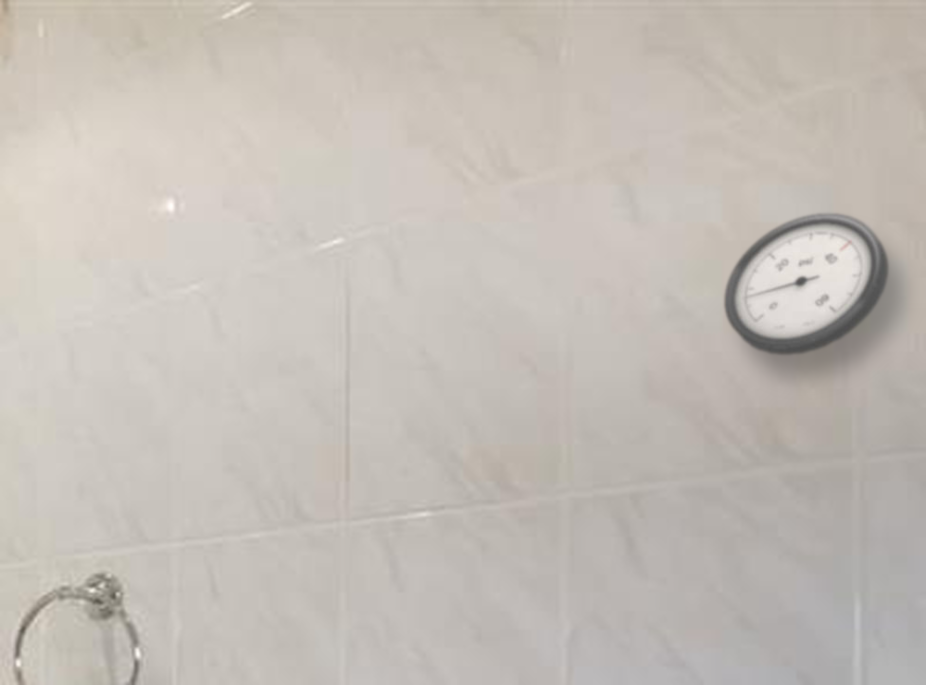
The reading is 7.5 (psi)
